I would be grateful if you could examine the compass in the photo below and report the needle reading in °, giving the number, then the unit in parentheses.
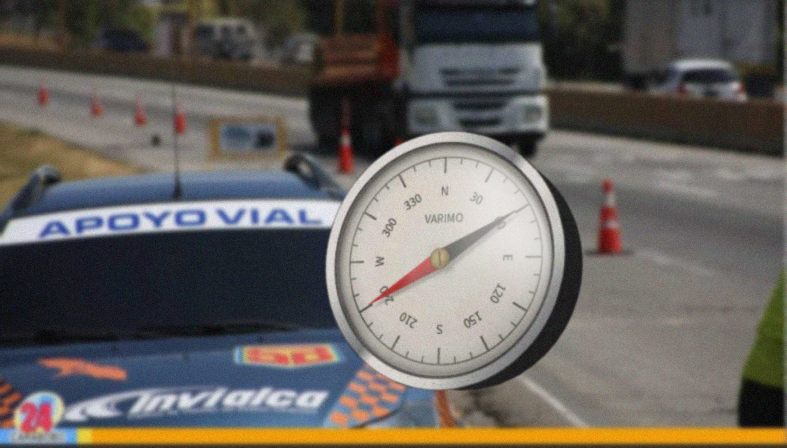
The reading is 240 (°)
